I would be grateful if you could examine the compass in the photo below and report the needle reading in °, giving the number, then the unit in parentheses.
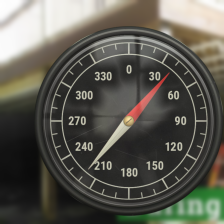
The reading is 40 (°)
